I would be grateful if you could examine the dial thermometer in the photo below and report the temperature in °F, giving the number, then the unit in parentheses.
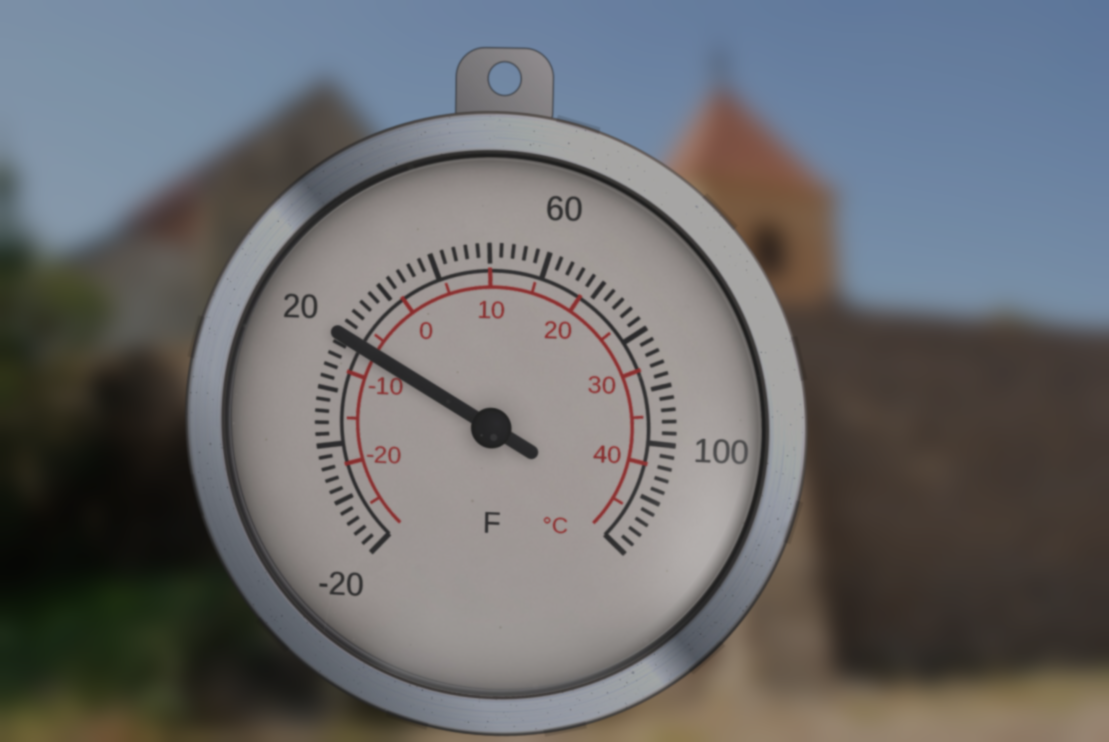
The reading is 20 (°F)
